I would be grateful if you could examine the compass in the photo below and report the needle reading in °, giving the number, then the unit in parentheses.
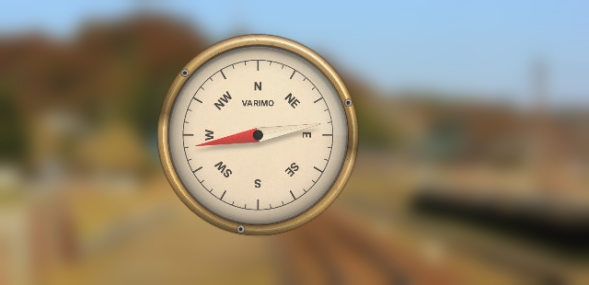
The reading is 260 (°)
